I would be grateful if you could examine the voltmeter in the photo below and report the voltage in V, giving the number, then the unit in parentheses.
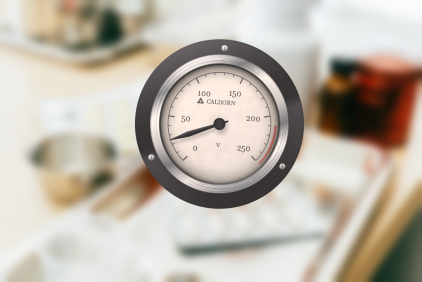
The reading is 25 (V)
